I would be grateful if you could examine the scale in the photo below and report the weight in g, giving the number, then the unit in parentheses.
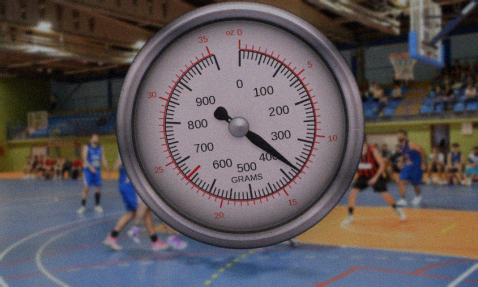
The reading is 370 (g)
